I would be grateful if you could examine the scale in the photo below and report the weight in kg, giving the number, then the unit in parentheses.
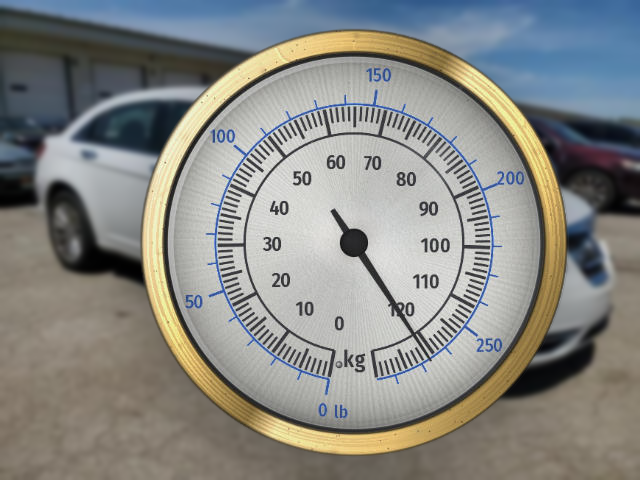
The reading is 121 (kg)
